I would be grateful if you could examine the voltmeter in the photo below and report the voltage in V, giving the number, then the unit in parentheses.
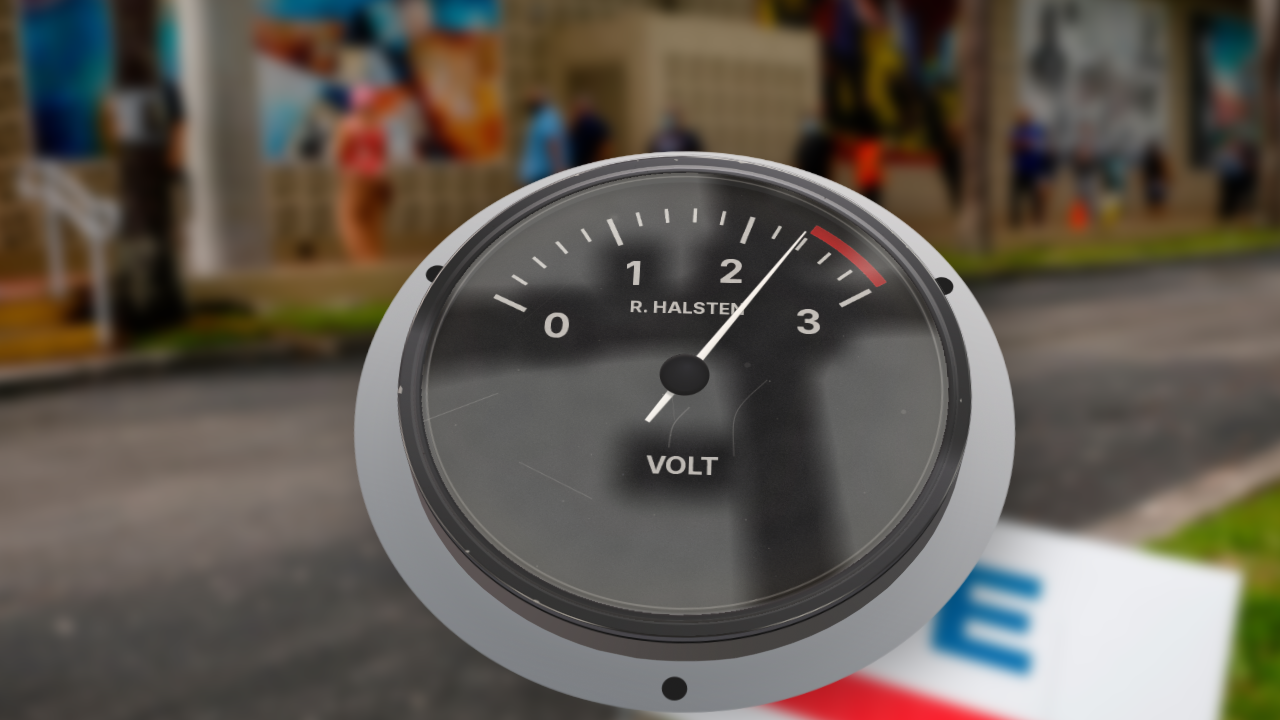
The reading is 2.4 (V)
